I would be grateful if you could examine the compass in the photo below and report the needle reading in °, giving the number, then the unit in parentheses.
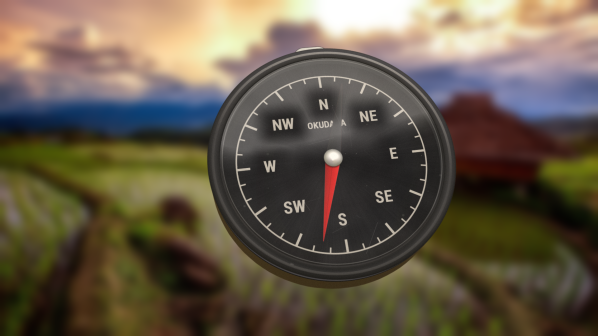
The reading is 195 (°)
